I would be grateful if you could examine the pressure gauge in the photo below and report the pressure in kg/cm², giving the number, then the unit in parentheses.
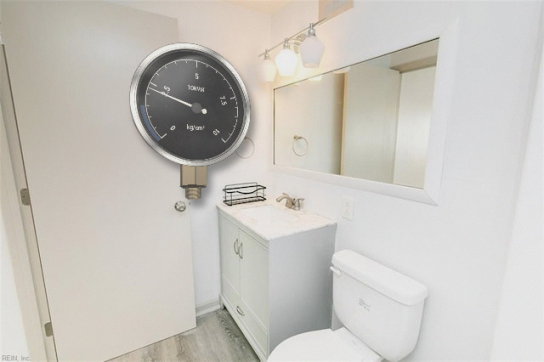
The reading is 2.25 (kg/cm²)
